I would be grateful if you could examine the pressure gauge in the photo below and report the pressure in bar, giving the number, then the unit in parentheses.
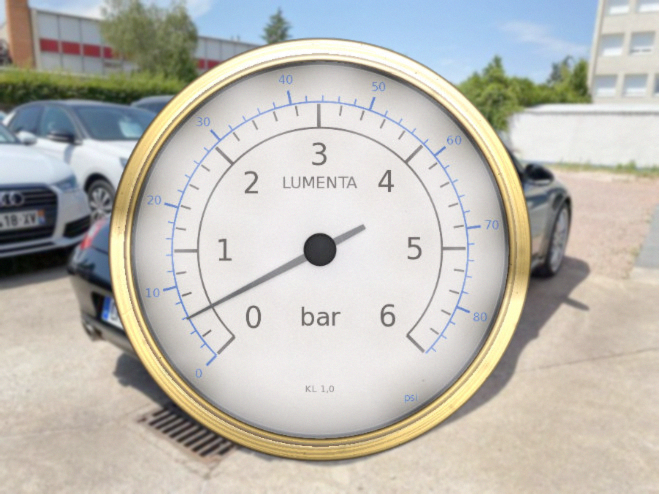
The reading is 0.4 (bar)
